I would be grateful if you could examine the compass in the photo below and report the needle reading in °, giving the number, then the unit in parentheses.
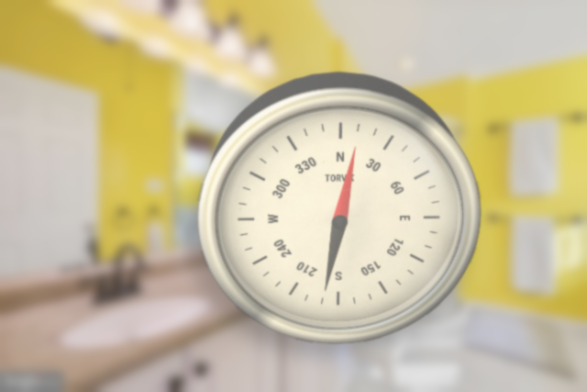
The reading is 10 (°)
